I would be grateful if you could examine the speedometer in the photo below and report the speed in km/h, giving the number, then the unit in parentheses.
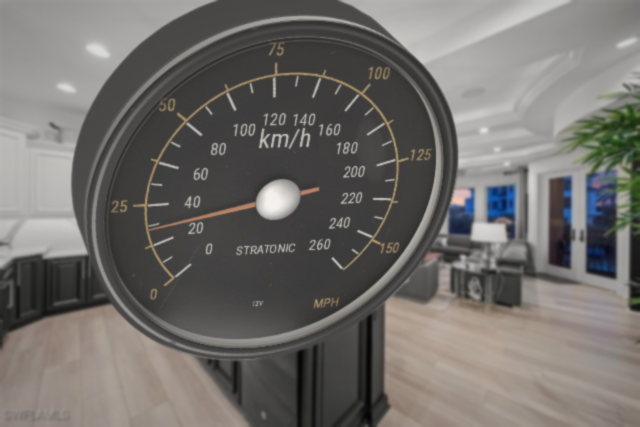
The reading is 30 (km/h)
